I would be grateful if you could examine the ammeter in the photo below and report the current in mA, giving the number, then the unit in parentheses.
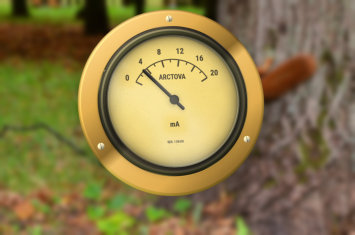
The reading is 3 (mA)
